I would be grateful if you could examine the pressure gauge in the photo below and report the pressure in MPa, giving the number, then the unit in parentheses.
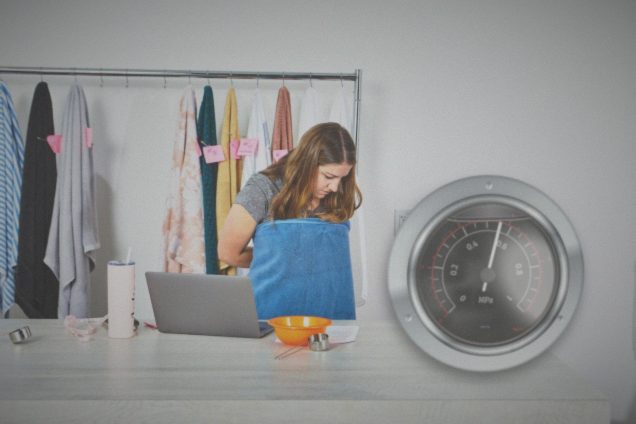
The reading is 0.55 (MPa)
